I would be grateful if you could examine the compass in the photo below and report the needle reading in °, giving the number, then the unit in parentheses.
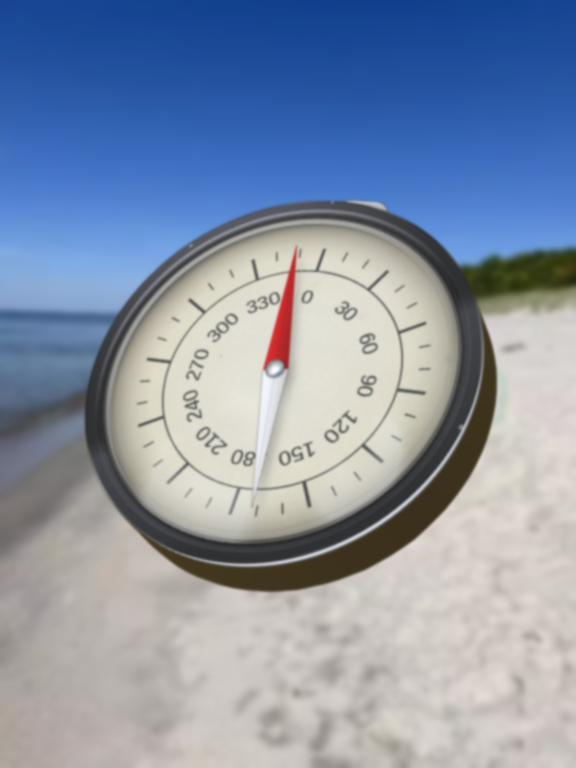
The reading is 350 (°)
